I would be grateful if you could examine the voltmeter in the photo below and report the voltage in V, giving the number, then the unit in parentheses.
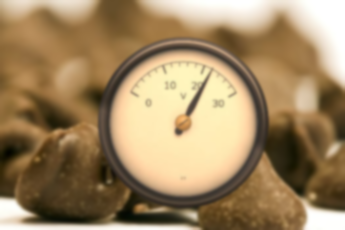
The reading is 22 (V)
